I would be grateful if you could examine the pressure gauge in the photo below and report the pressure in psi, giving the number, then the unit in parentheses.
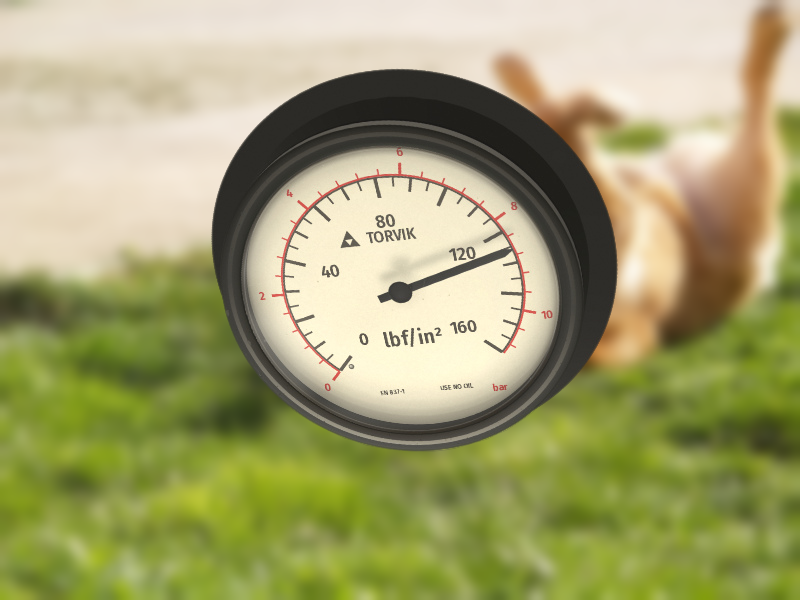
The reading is 125 (psi)
